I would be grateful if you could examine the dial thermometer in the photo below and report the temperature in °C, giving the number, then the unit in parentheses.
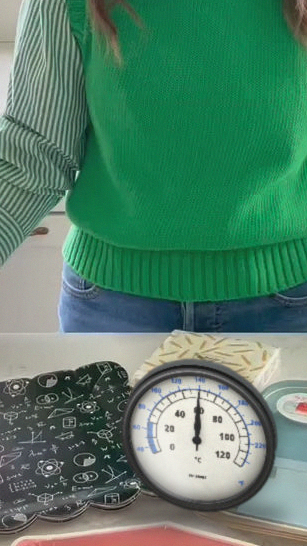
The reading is 60 (°C)
